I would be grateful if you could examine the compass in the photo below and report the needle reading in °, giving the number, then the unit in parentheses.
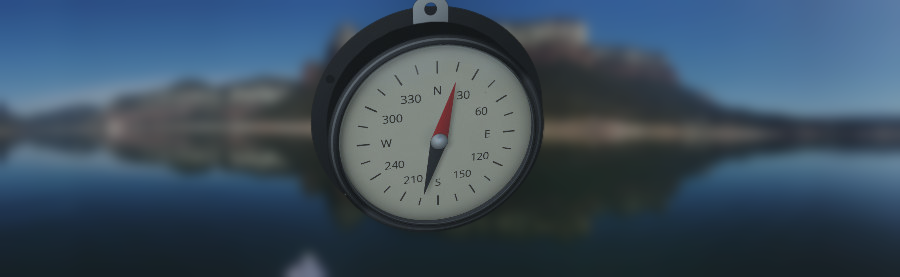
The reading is 15 (°)
